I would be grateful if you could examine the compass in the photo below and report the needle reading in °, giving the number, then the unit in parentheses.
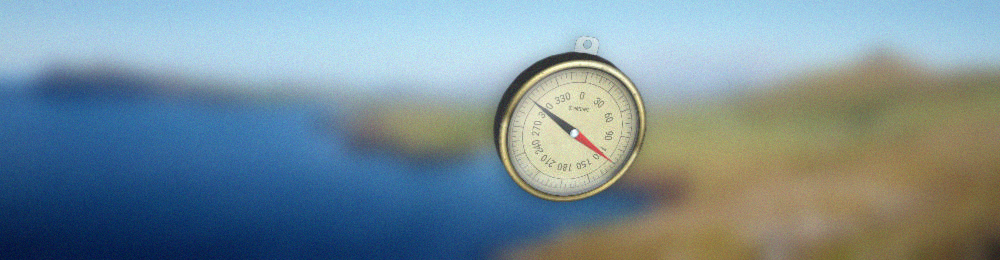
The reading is 120 (°)
